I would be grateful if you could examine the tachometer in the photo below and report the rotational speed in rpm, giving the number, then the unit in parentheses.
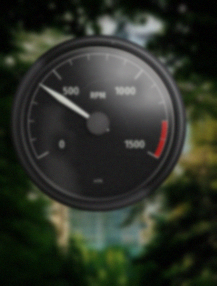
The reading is 400 (rpm)
